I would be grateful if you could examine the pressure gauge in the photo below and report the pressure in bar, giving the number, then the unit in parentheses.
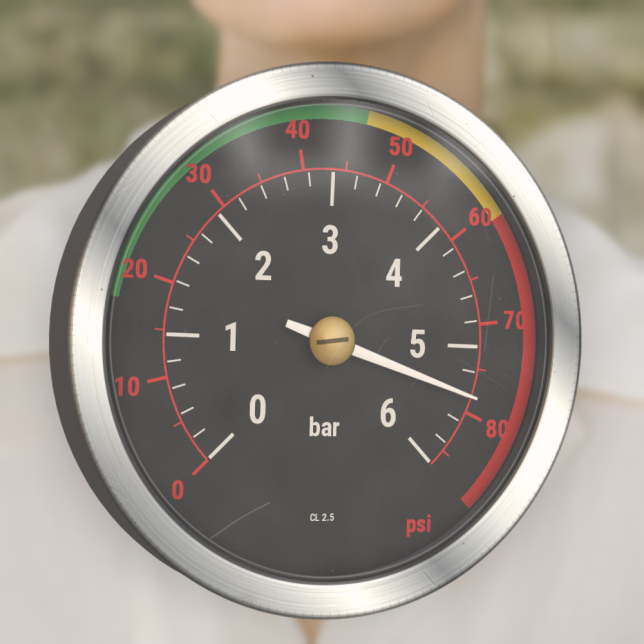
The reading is 5.4 (bar)
